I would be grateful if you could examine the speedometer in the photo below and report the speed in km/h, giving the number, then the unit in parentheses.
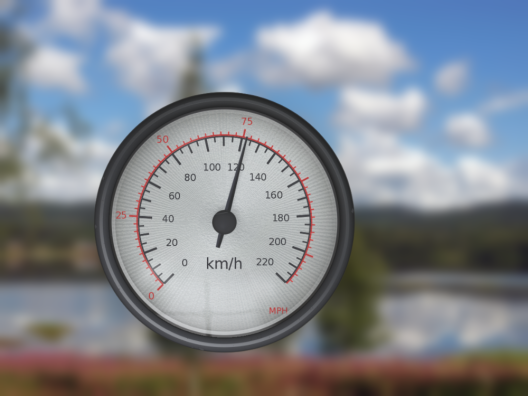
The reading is 122.5 (km/h)
